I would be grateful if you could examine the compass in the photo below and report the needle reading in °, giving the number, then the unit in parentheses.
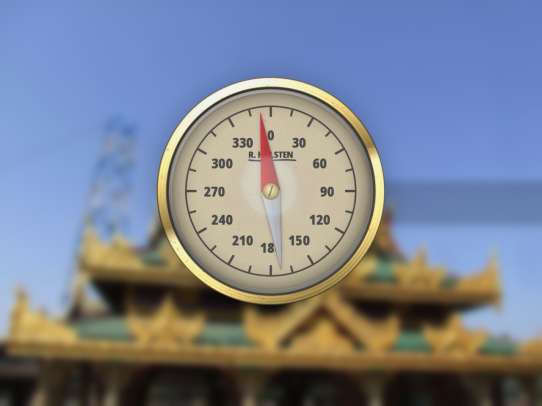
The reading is 352.5 (°)
